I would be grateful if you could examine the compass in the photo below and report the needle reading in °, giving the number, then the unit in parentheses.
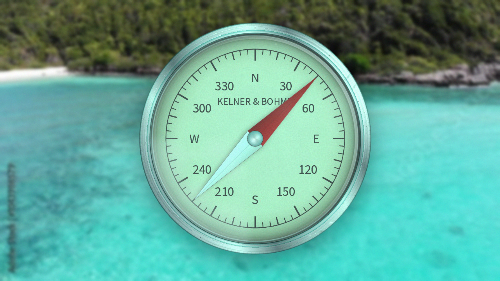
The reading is 45 (°)
